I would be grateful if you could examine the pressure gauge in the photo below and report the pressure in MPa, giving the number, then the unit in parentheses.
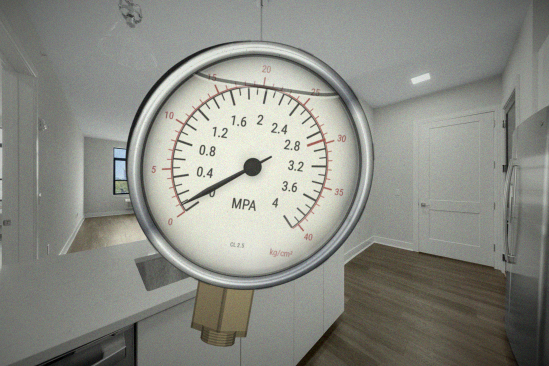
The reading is 0.1 (MPa)
